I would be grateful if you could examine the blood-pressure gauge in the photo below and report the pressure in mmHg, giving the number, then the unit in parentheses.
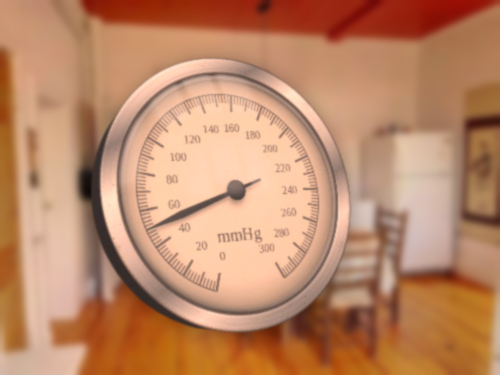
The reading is 50 (mmHg)
